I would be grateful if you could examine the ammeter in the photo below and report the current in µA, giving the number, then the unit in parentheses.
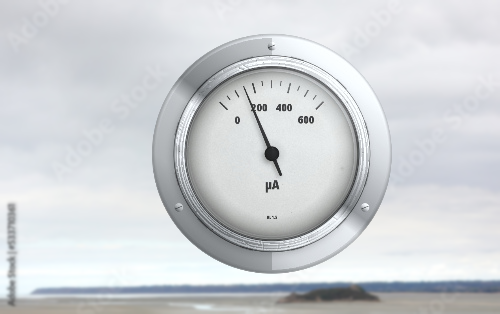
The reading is 150 (µA)
